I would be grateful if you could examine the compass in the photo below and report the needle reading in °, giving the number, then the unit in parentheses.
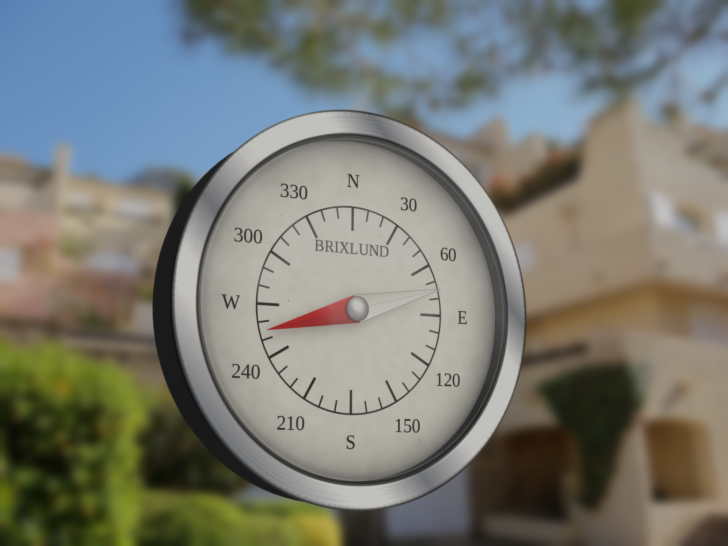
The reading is 255 (°)
